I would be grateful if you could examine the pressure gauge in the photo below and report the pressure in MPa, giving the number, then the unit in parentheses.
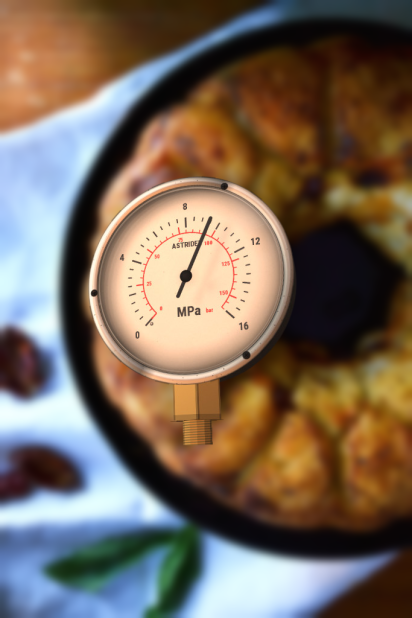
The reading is 9.5 (MPa)
